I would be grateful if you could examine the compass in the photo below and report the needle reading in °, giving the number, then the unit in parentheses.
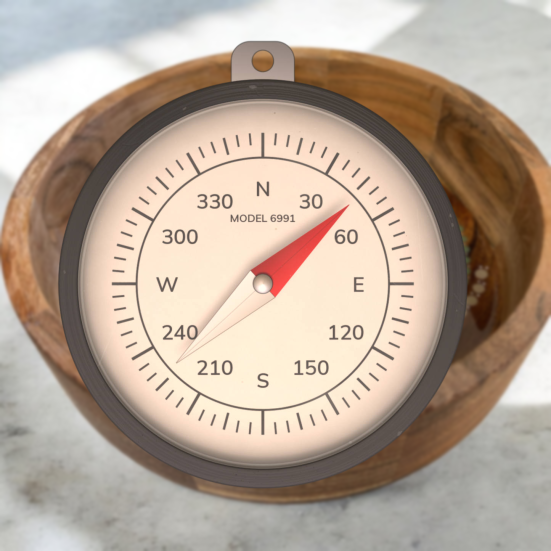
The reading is 47.5 (°)
